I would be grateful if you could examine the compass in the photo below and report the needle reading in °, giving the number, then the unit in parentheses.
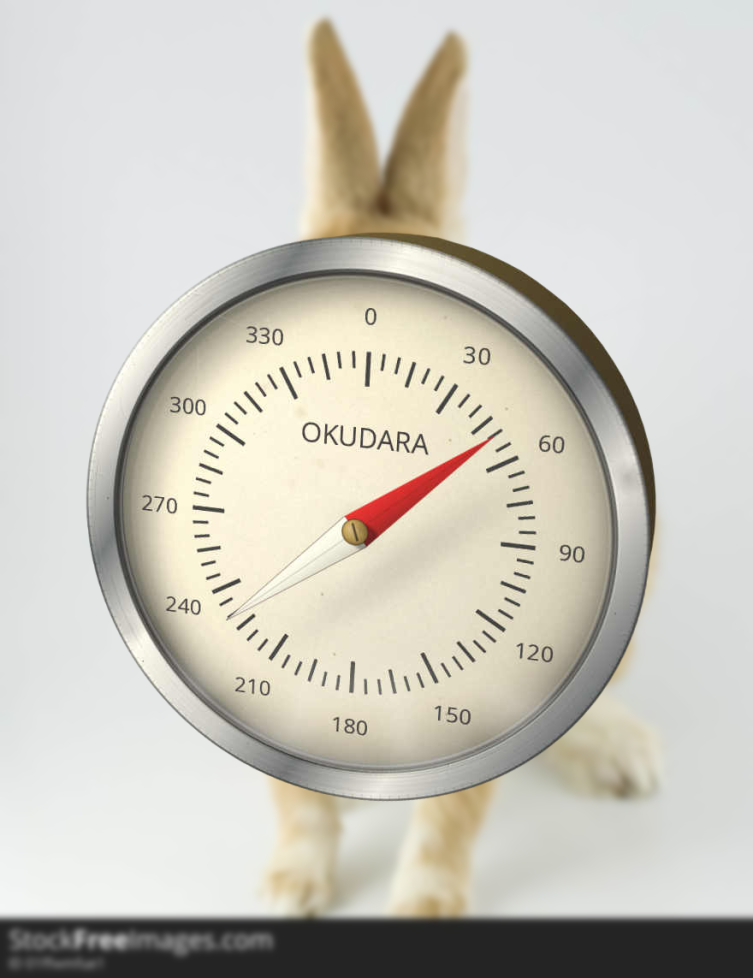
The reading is 50 (°)
